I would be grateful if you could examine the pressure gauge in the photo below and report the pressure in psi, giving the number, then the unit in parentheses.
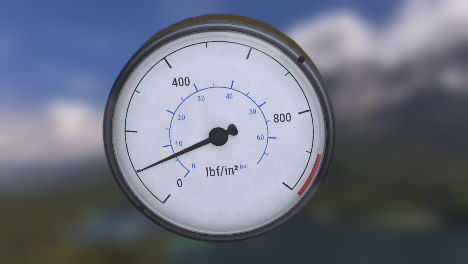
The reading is 100 (psi)
